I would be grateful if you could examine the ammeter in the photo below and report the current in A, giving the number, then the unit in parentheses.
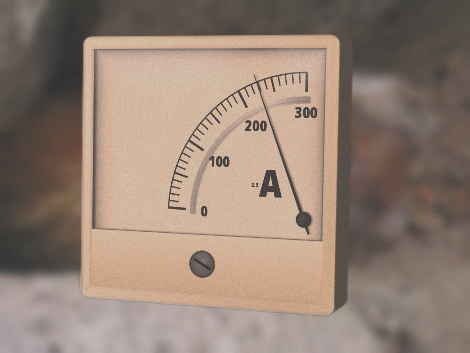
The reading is 230 (A)
